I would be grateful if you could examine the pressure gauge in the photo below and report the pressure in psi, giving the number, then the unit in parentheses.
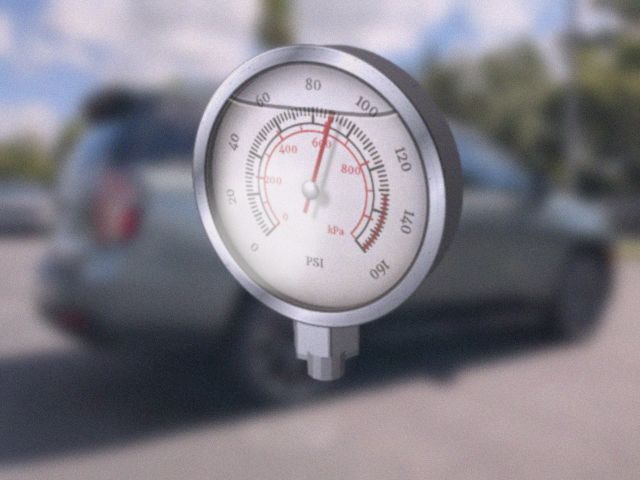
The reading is 90 (psi)
